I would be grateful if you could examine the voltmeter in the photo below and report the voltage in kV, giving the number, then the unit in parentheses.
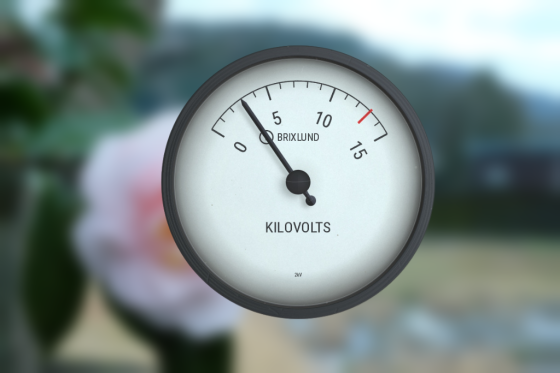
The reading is 3 (kV)
